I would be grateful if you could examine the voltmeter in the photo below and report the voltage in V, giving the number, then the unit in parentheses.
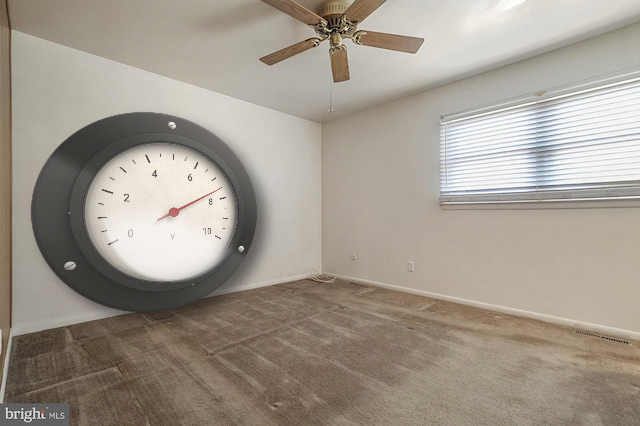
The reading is 7.5 (V)
